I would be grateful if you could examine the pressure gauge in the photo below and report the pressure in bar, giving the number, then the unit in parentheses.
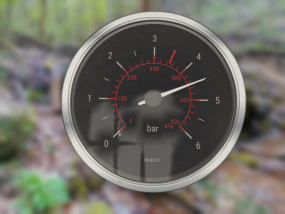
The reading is 4.5 (bar)
